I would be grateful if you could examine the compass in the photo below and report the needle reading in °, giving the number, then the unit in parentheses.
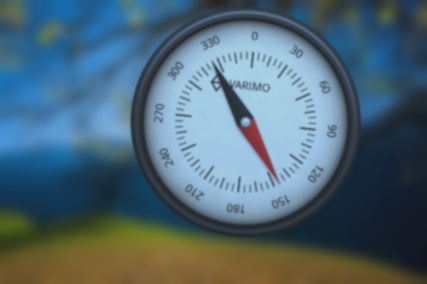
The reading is 145 (°)
